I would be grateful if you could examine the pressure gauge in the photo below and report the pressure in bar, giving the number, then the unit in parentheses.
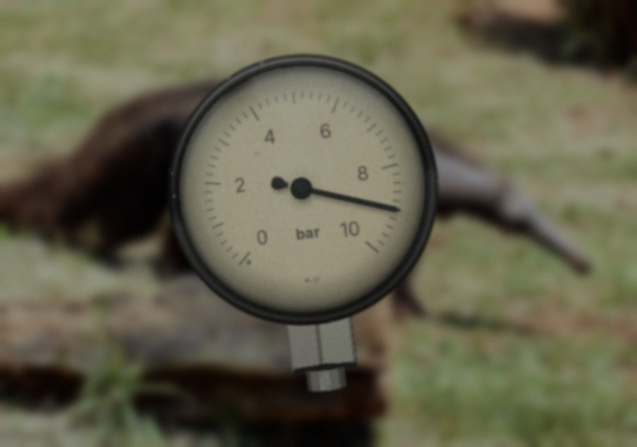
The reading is 9 (bar)
